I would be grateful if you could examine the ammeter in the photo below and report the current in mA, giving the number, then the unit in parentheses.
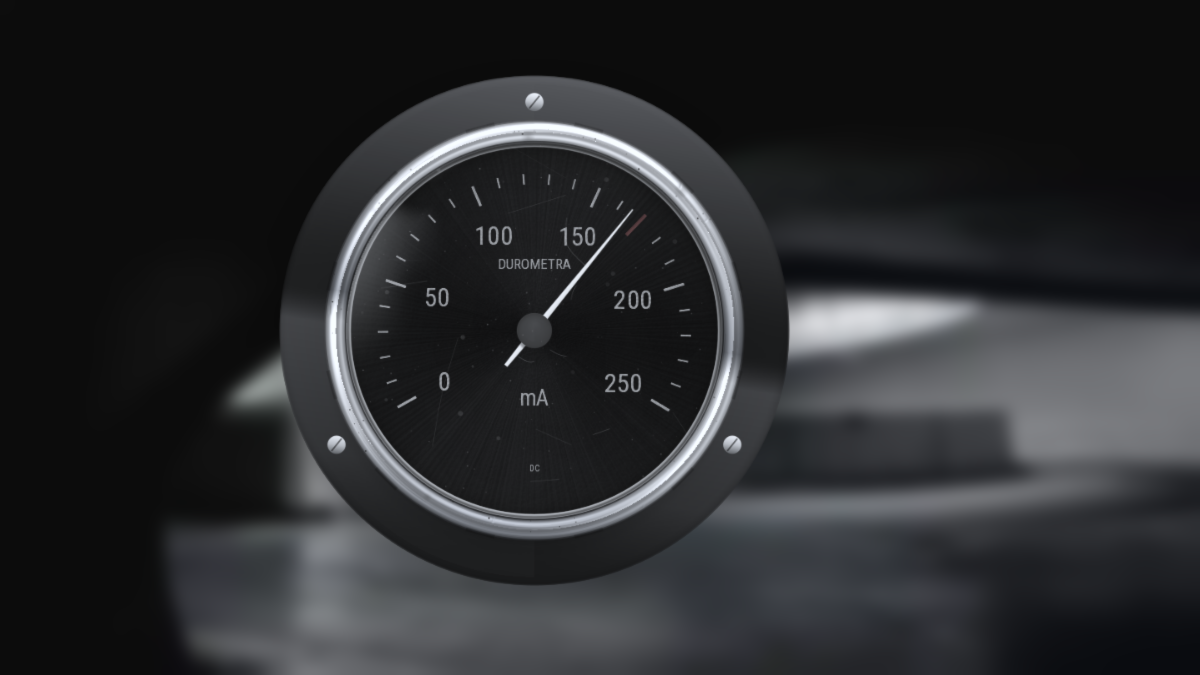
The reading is 165 (mA)
